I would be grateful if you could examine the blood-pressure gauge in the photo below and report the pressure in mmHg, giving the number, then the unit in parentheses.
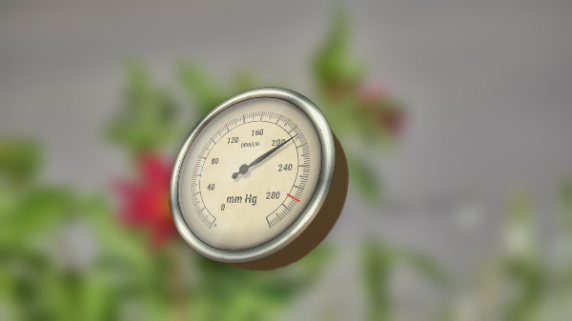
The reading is 210 (mmHg)
